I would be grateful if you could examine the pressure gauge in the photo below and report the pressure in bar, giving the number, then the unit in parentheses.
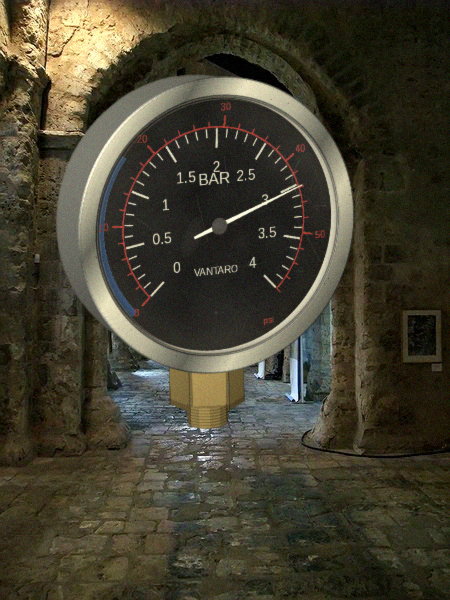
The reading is 3 (bar)
